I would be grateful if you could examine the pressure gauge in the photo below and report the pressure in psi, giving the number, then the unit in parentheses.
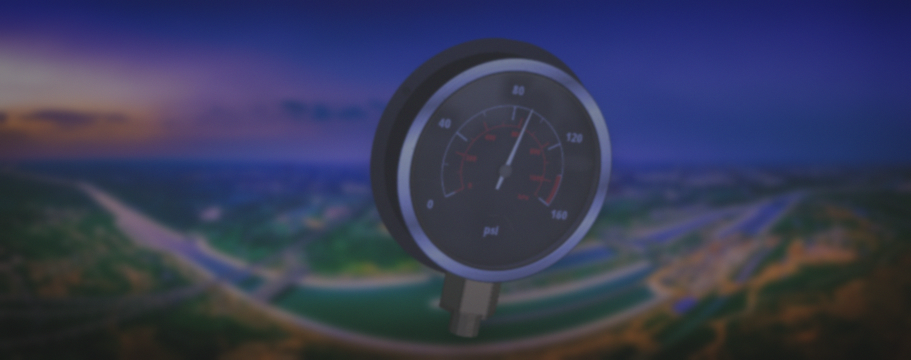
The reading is 90 (psi)
